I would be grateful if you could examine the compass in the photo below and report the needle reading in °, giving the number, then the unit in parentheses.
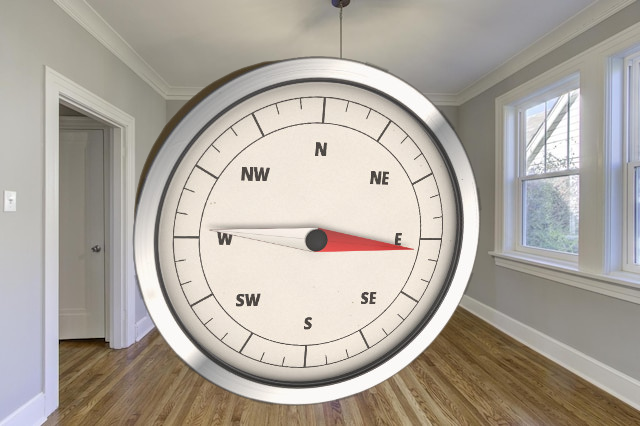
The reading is 95 (°)
